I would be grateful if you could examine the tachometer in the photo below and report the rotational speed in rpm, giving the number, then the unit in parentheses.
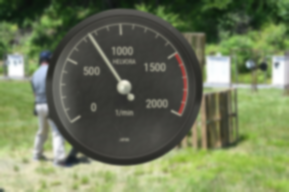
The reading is 750 (rpm)
